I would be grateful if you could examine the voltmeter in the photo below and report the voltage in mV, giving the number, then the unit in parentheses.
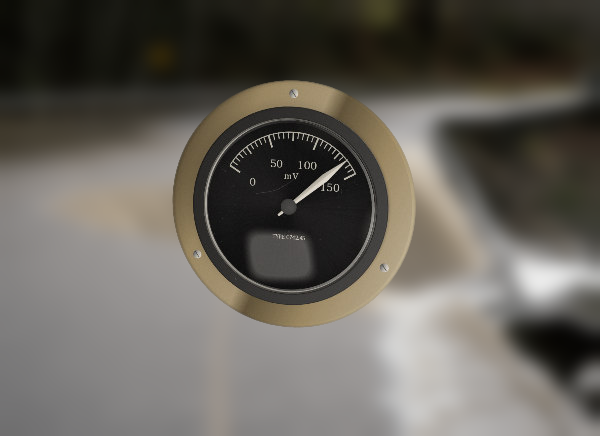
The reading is 135 (mV)
